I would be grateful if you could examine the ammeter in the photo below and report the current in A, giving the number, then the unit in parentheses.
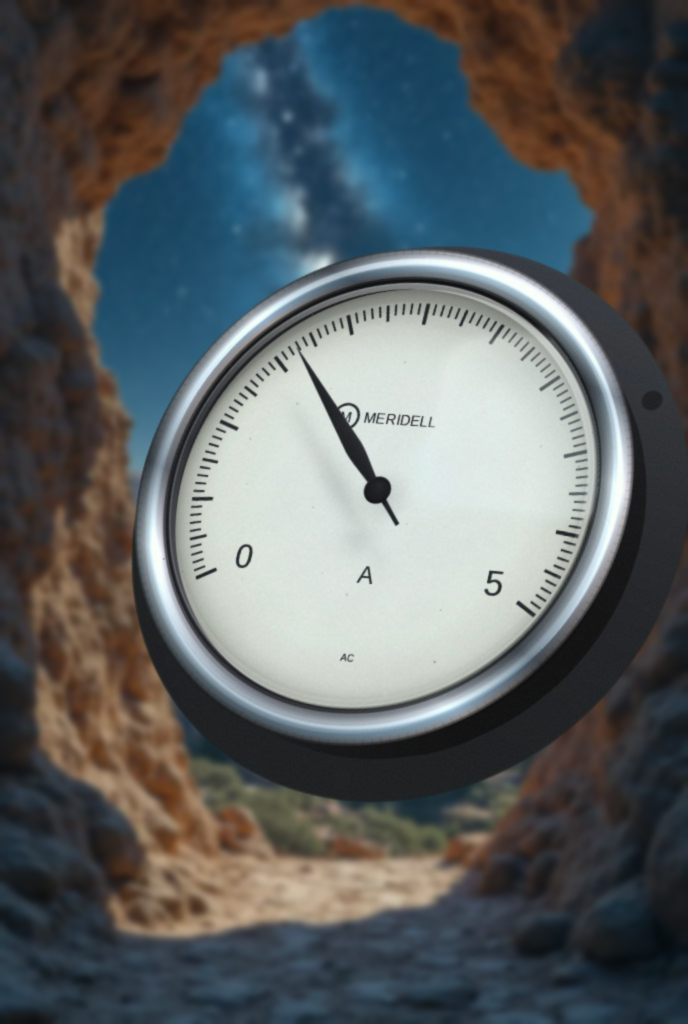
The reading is 1.65 (A)
